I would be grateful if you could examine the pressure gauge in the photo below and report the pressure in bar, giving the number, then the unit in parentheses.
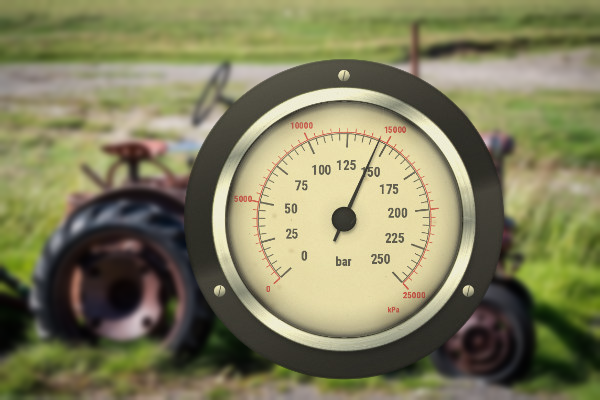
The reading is 145 (bar)
